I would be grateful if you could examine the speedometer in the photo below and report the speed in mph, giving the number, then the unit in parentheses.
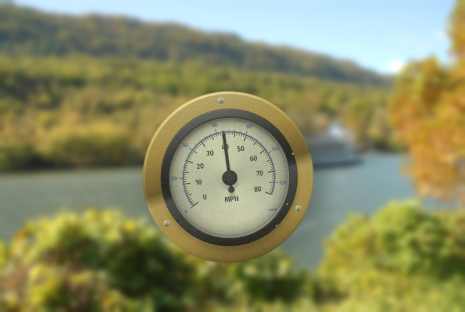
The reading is 40 (mph)
